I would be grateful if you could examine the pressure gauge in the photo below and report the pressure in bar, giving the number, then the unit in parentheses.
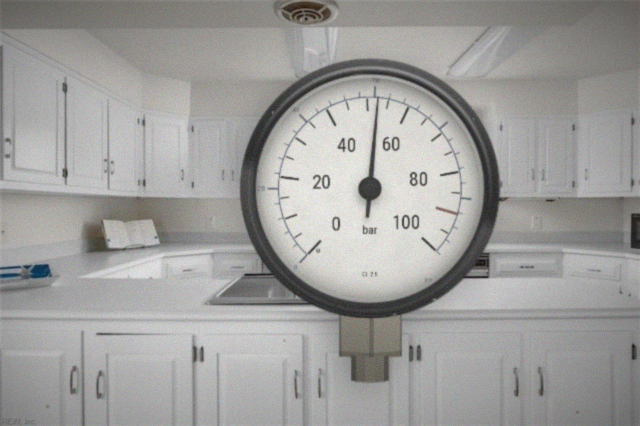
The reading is 52.5 (bar)
